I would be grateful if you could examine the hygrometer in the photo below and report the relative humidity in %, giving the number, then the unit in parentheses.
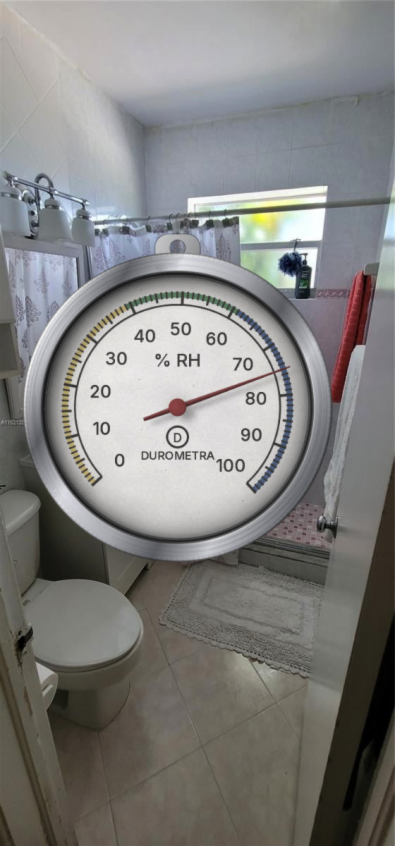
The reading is 75 (%)
